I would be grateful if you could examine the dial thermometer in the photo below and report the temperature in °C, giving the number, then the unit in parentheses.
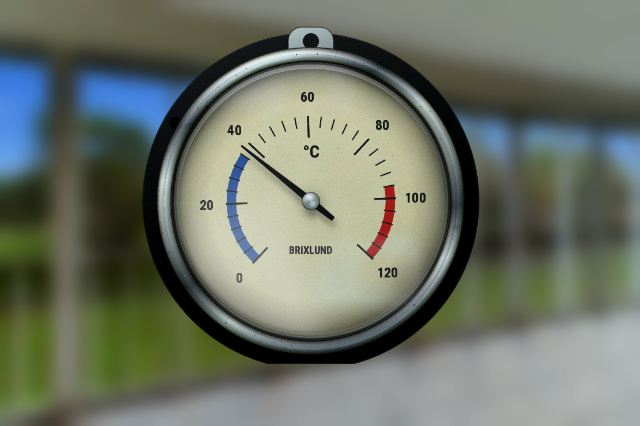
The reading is 38 (°C)
